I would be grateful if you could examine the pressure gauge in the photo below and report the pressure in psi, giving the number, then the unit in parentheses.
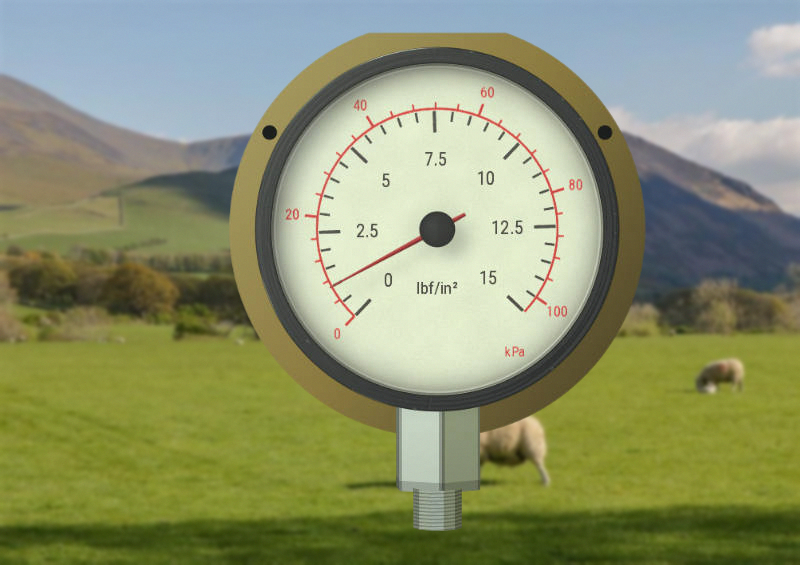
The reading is 1 (psi)
